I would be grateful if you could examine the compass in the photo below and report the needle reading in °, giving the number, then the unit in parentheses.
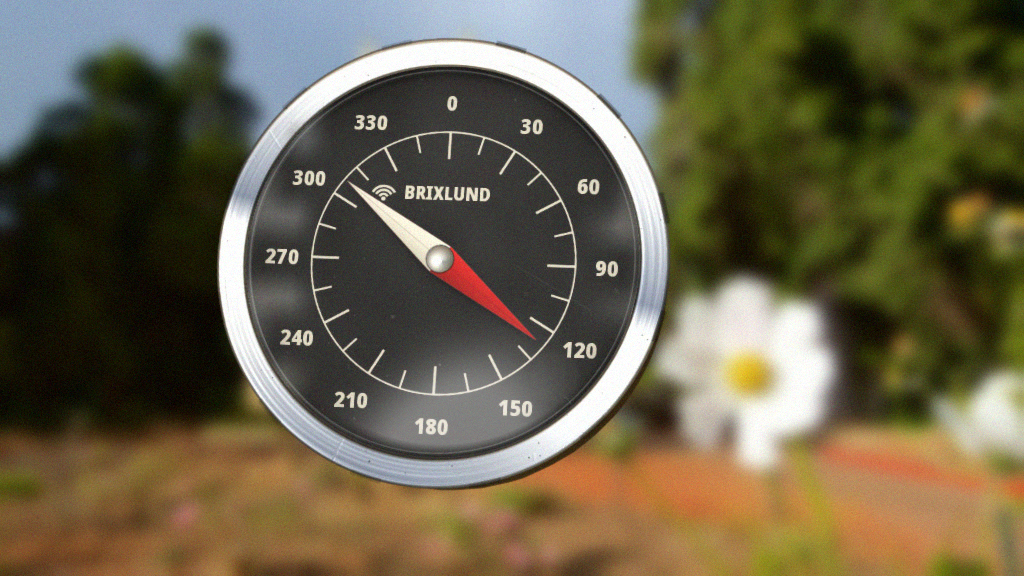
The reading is 127.5 (°)
